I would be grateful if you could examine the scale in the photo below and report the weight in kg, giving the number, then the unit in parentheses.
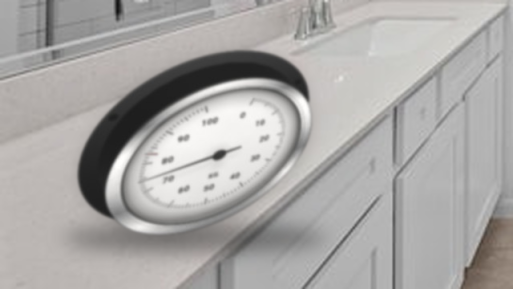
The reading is 75 (kg)
